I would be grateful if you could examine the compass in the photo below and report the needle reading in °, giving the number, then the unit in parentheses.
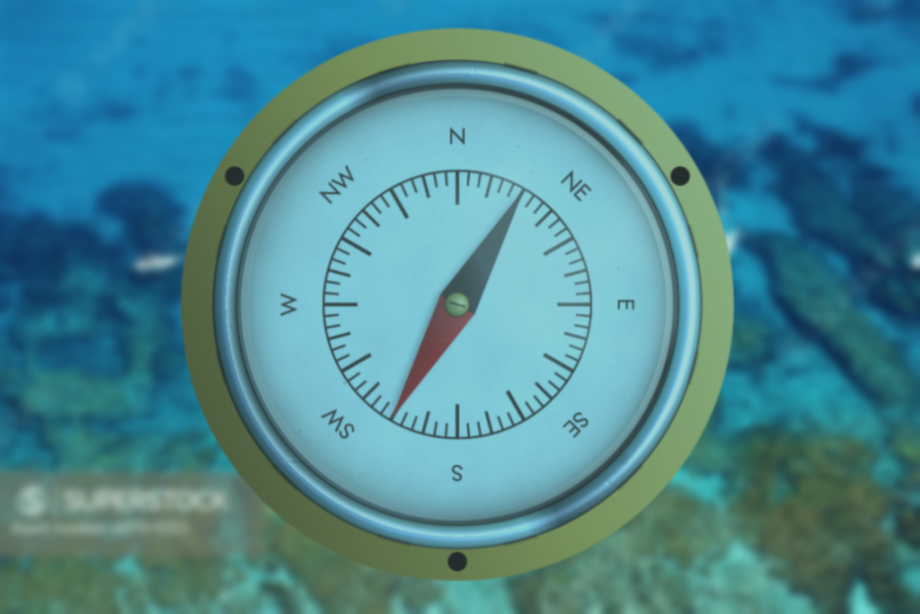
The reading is 210 (°)
